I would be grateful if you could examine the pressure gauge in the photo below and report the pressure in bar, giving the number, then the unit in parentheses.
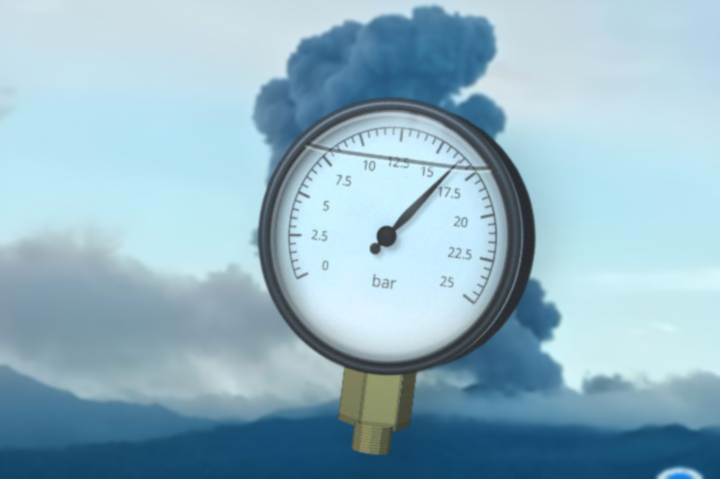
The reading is 16.5 (bar)
